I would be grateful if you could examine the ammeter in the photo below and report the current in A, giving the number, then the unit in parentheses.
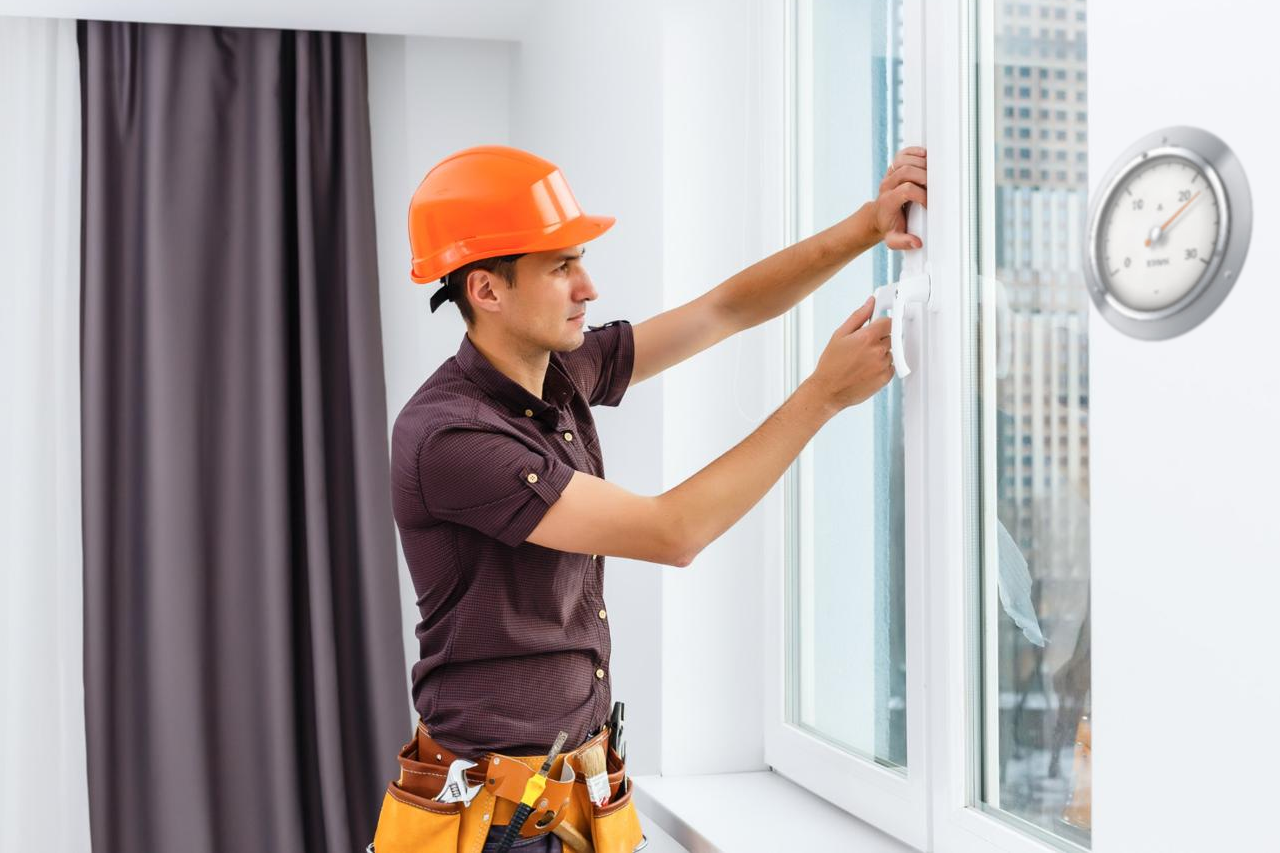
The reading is 22 (A)
